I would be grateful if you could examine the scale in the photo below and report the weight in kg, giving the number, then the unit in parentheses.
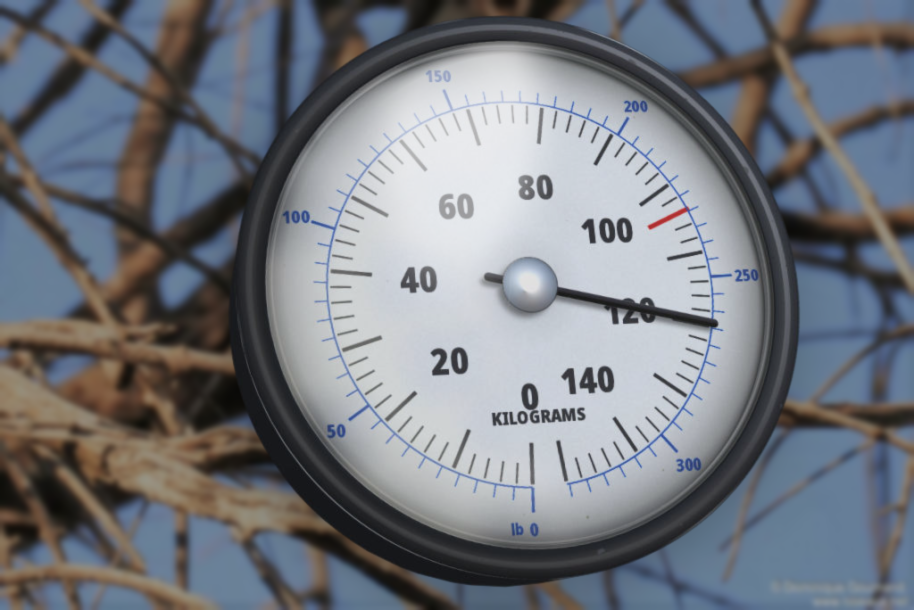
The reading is 120 (kg)
